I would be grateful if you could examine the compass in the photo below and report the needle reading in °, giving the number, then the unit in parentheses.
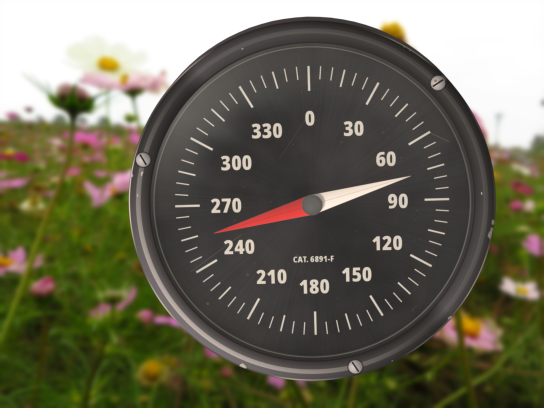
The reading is 255 (°)
